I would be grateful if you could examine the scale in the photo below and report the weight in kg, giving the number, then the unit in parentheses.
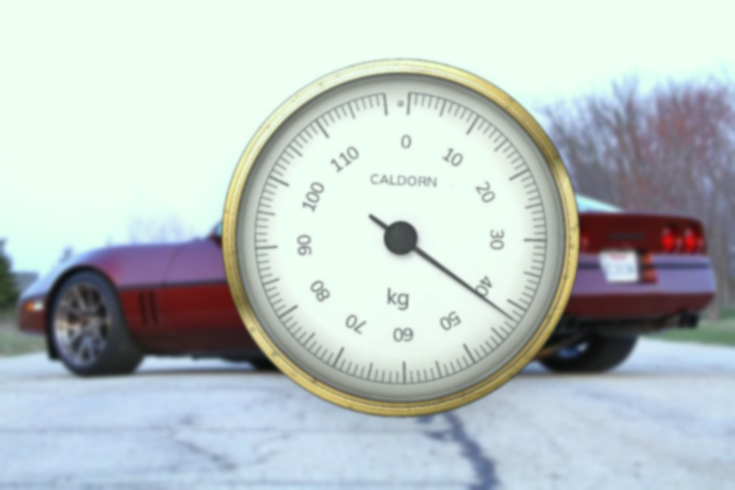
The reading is 42 (kg)
